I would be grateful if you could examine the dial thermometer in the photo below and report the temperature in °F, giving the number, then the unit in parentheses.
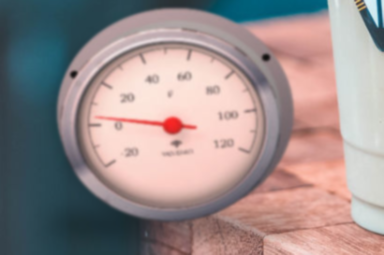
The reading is 5 (°F)
